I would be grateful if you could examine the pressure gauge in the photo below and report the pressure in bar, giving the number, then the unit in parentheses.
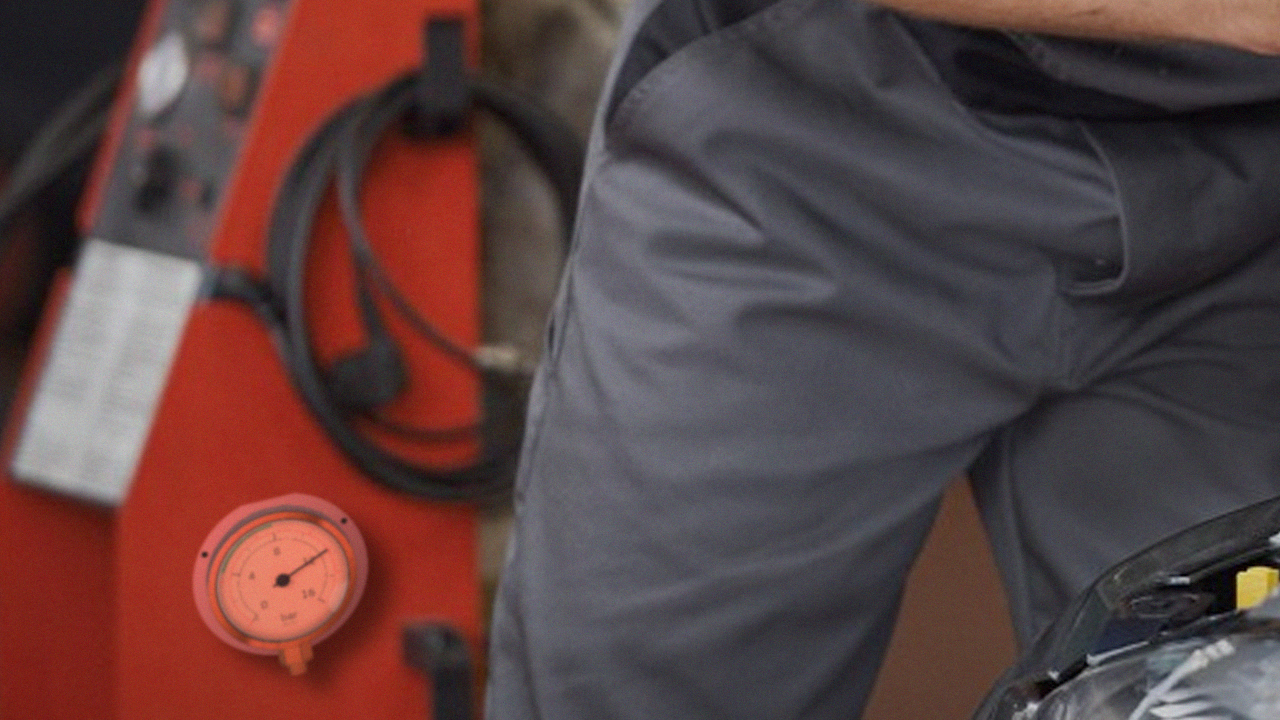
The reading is 12 (bar)
